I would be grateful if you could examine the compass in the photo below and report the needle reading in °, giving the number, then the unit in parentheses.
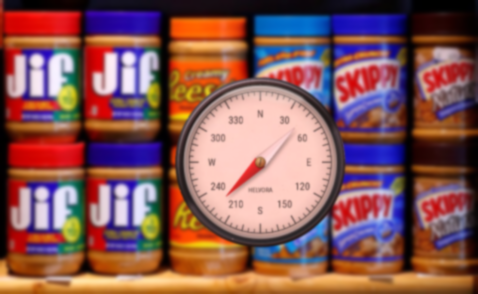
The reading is 225 (°)
